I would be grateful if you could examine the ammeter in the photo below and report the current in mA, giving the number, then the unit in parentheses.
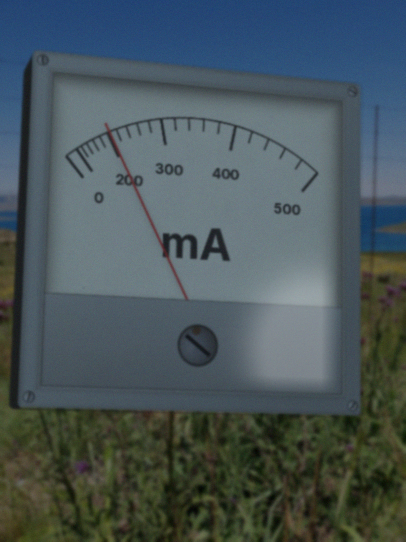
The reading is 200 (mA)
